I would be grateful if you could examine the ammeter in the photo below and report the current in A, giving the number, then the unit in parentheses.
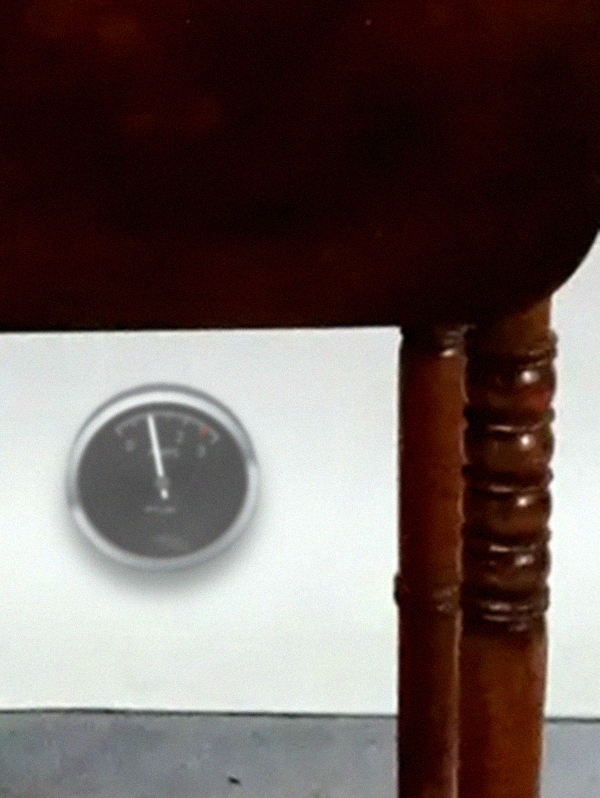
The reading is 1 (A)
